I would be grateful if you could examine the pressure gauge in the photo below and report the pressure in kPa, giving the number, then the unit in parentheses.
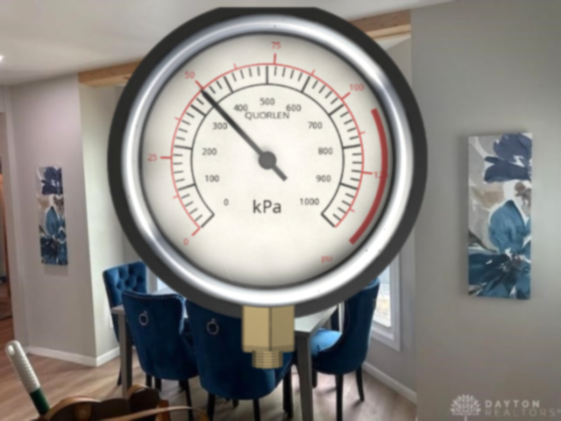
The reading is 340 (kPa)
